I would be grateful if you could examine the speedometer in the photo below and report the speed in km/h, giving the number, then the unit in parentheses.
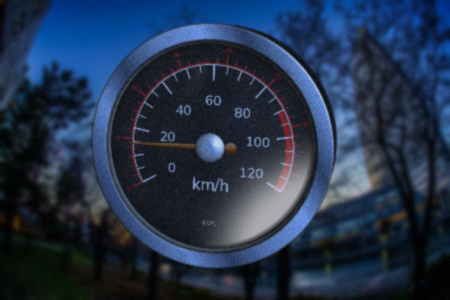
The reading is 15 (km/h)
